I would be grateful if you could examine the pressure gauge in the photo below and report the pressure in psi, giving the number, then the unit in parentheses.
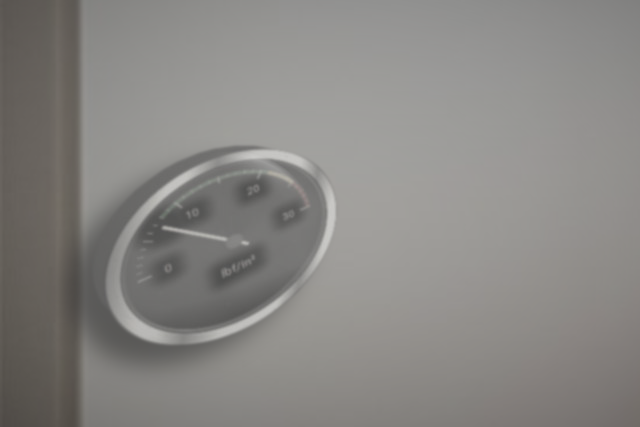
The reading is 7 (psi)
